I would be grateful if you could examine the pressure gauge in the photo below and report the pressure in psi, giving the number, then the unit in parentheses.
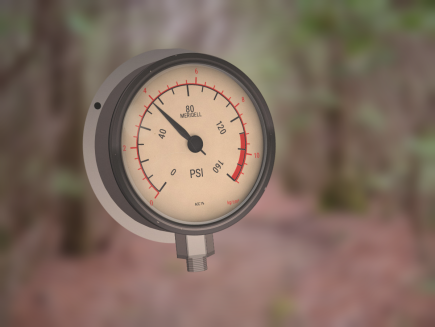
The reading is 55 (psi)
